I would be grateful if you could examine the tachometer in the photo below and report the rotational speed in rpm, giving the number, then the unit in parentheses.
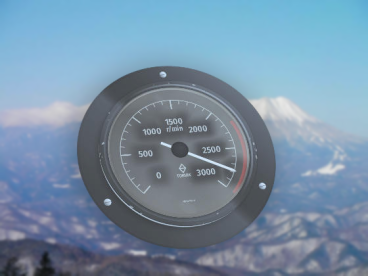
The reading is 2800 (rpm)
